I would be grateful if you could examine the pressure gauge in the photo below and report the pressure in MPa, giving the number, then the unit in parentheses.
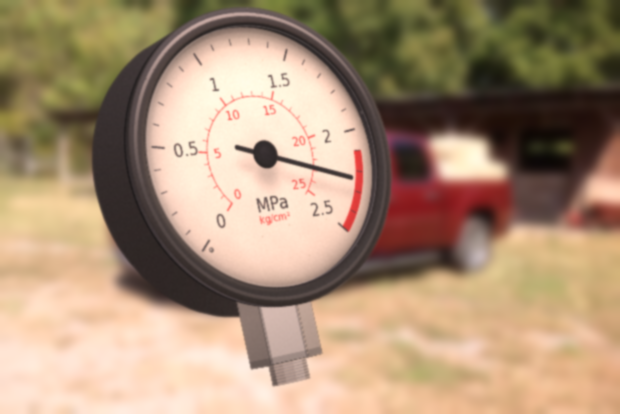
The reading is 2.25 (MPa)
